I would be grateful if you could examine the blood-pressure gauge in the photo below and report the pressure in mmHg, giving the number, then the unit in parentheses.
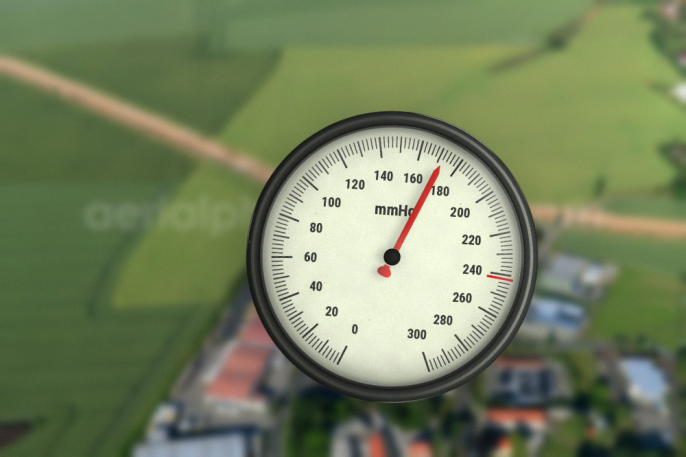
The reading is 172 (mmHg)
